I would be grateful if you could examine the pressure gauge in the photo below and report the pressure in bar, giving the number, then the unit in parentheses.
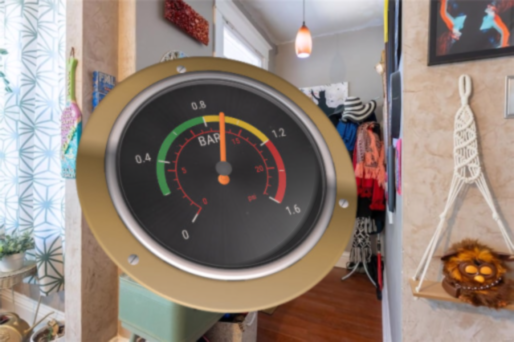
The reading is 0.9 (bar)
